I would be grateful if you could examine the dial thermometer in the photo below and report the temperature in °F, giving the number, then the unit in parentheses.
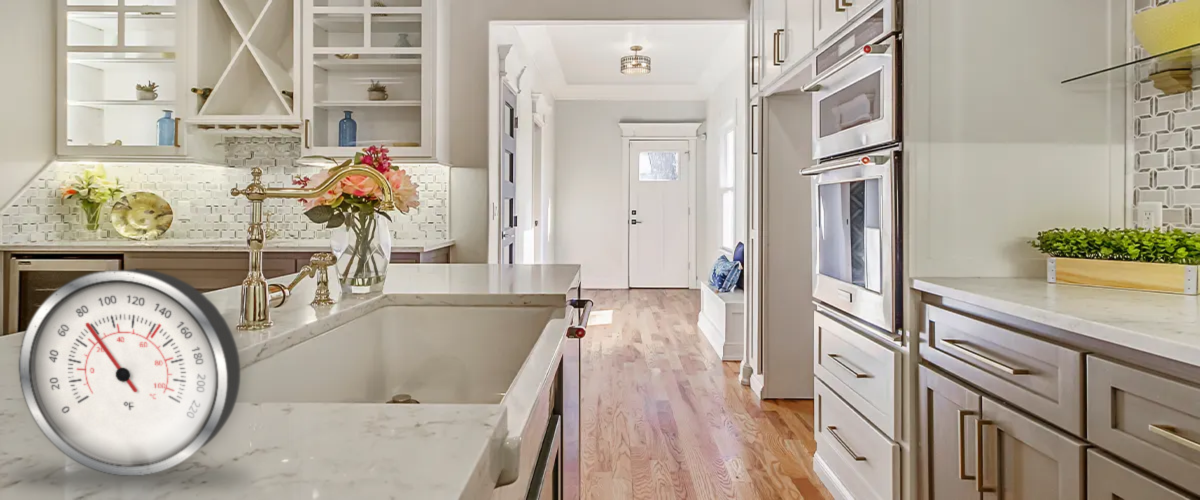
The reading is 80 (°F)
